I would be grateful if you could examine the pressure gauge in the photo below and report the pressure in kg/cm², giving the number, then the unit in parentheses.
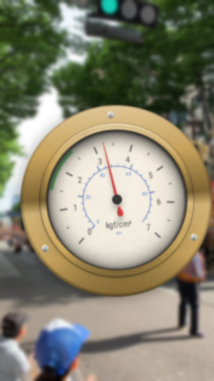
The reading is 3.25 (kg/cm²)
